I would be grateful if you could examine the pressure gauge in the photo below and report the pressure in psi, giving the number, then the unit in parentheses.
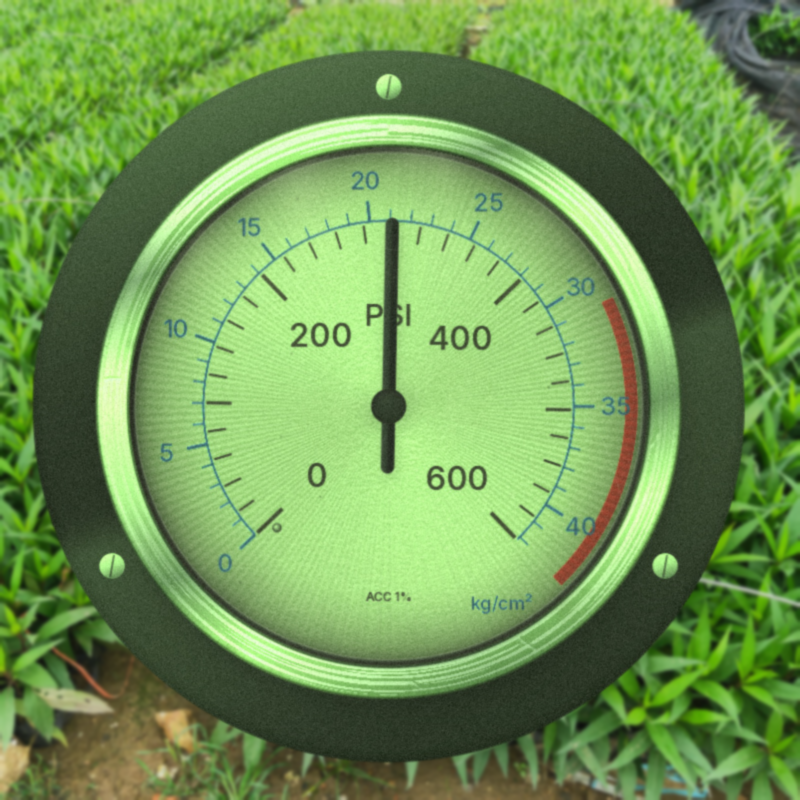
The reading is 300 (psi)
